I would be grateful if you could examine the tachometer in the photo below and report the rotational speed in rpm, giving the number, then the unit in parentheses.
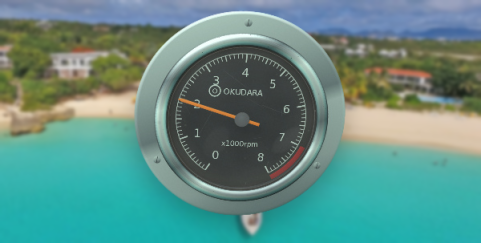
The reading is 2000 (rpm)
